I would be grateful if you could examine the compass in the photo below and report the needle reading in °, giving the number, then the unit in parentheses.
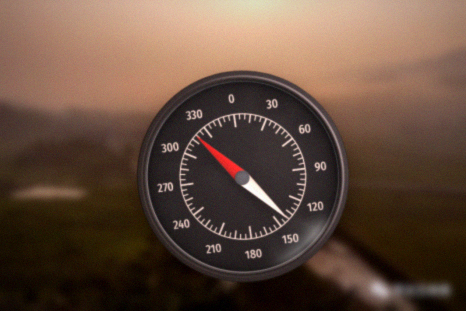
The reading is 320 (°)
